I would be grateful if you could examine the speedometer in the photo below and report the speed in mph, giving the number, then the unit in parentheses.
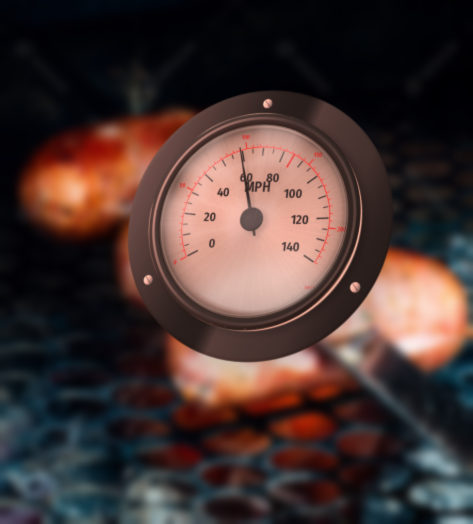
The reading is 60 (mph)
